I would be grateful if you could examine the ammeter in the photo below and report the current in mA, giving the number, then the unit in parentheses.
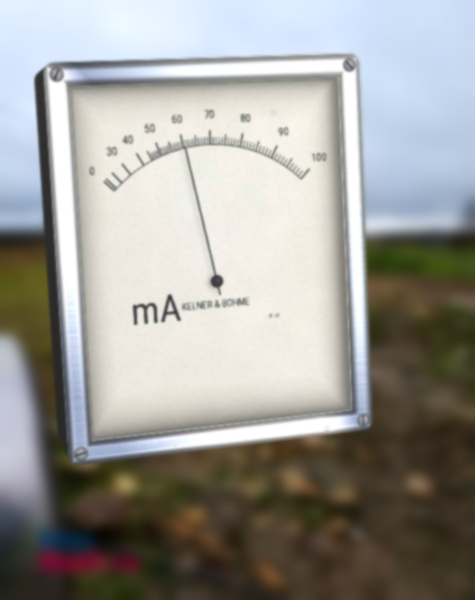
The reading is 60 (mA)
